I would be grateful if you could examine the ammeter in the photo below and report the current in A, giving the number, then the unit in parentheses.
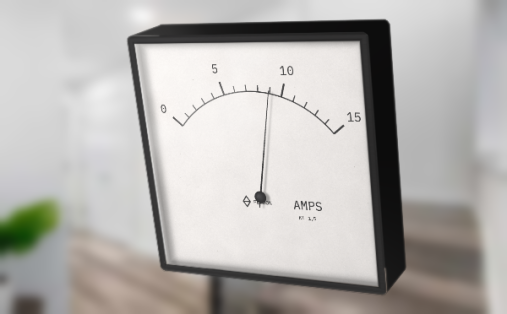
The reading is 9 (A)
